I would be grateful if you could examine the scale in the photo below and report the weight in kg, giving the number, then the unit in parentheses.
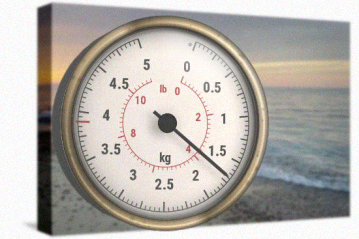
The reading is 1.7 (kg)
